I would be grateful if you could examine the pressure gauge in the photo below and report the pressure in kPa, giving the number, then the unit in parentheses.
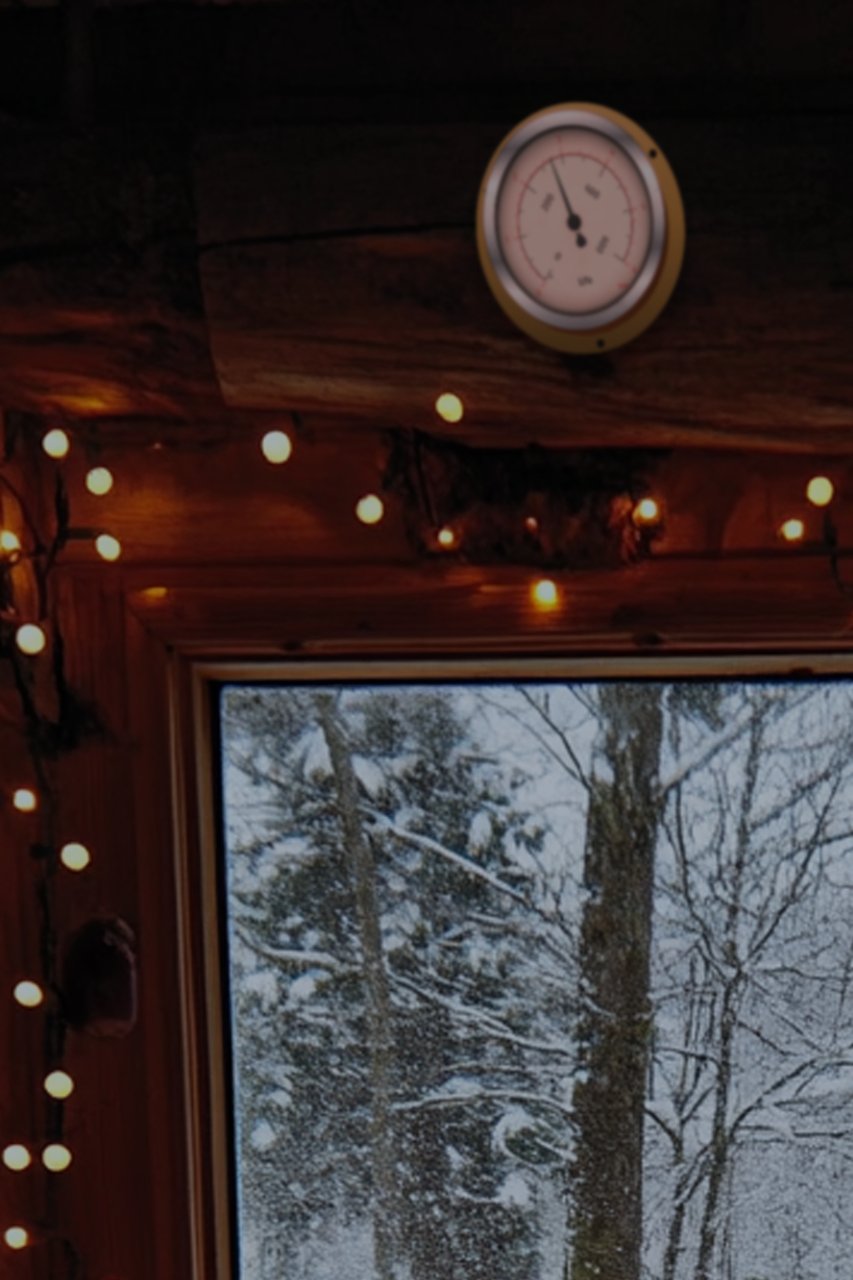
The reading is 275 (kPa)
